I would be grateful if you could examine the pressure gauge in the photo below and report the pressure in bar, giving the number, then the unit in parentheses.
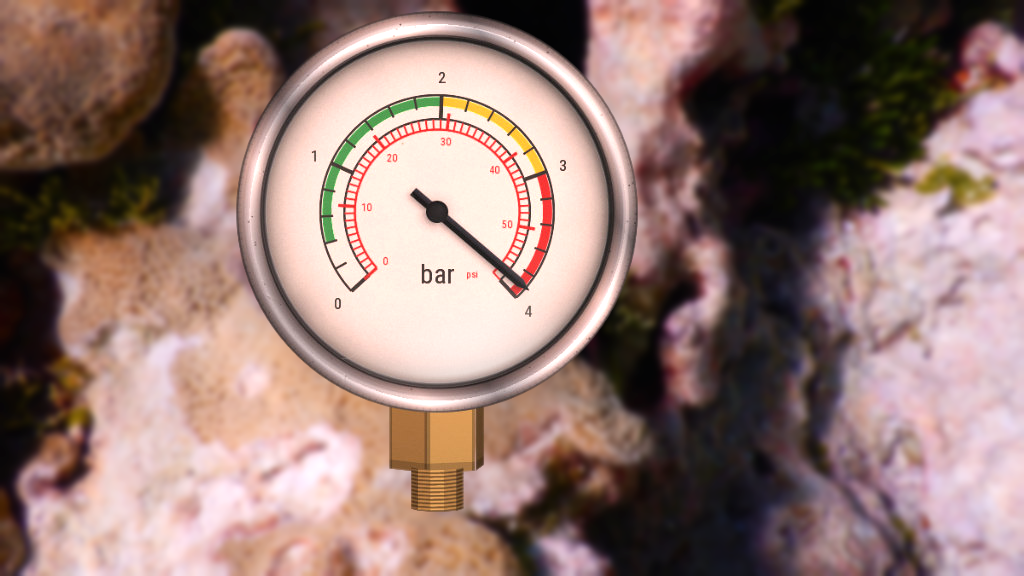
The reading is 3.9 (bar)
